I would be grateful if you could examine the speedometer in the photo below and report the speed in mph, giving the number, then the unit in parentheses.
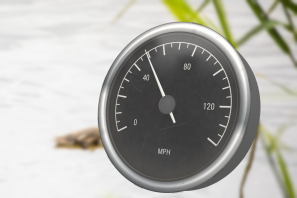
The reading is 50 (mph)
